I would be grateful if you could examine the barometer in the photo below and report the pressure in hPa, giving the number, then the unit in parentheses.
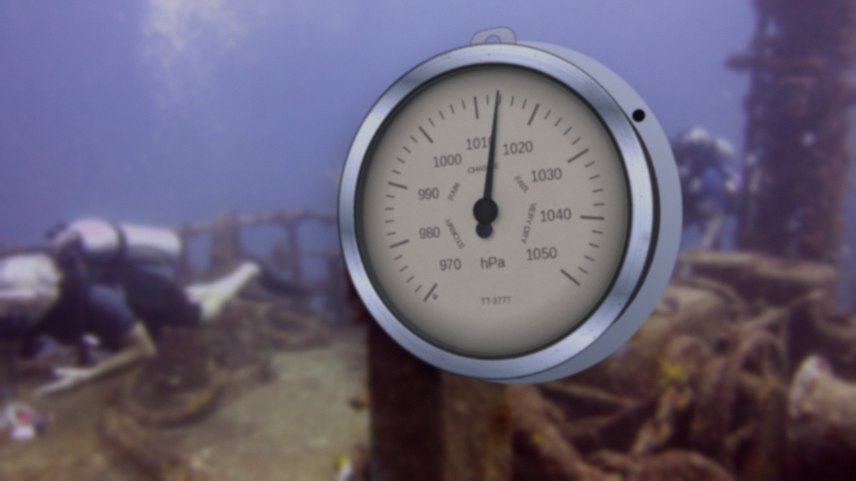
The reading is 1014 (hPa)
